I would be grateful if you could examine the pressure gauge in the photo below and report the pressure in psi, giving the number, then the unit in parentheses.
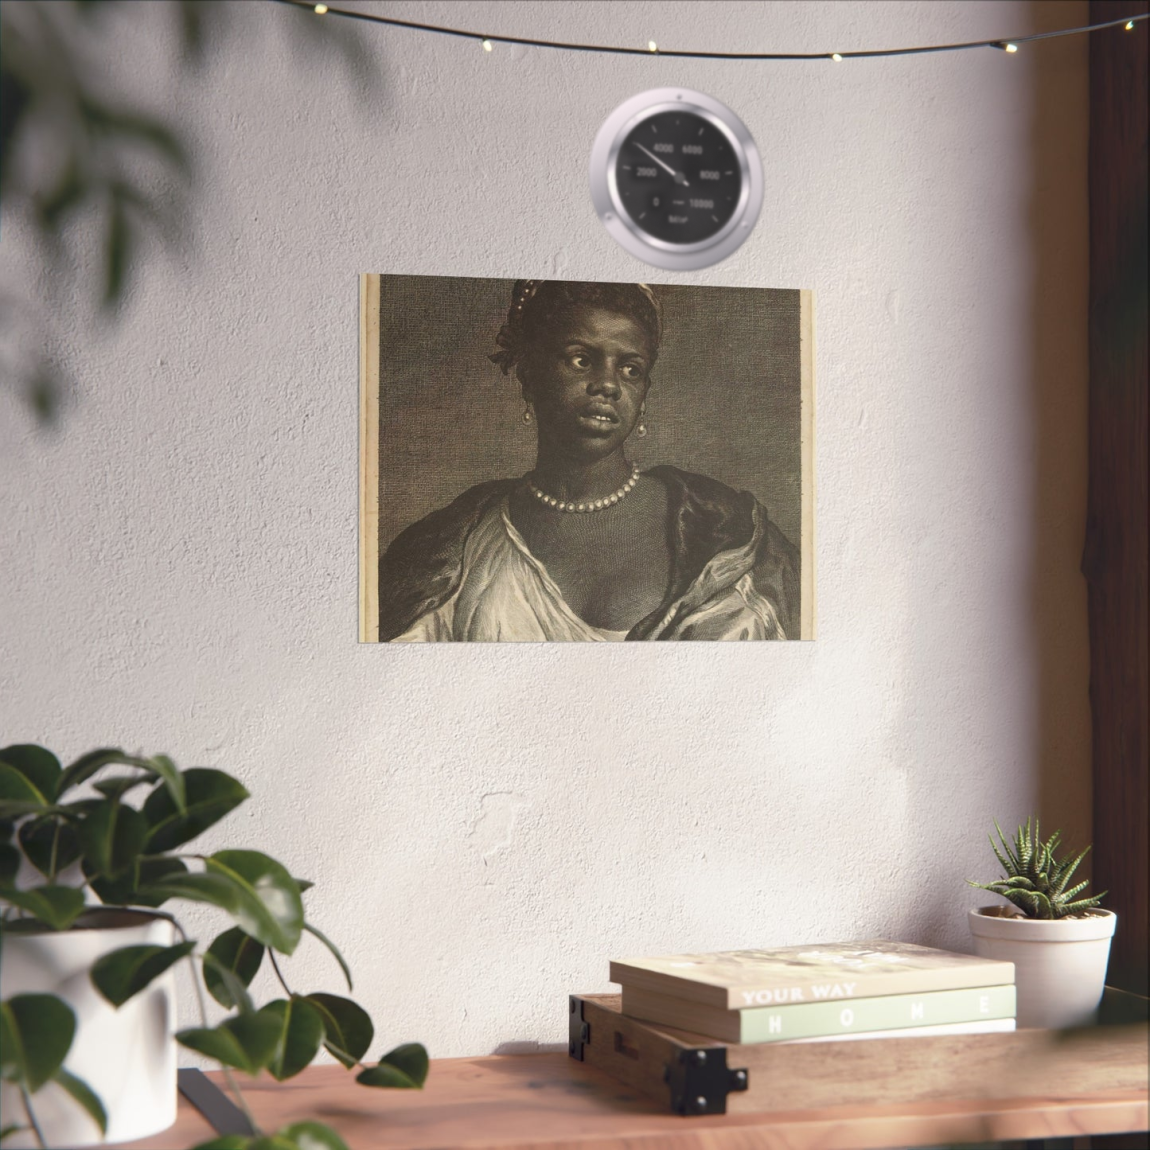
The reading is 3000 (psi)
